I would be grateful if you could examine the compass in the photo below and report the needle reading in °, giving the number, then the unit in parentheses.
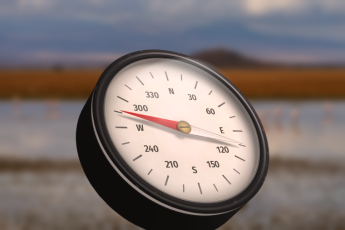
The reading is 285 (°)
